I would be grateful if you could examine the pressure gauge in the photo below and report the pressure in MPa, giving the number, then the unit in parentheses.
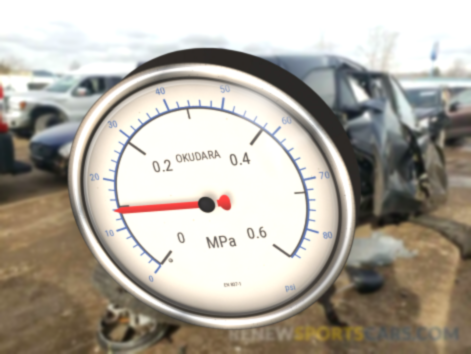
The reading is 0.1 (MPa)
